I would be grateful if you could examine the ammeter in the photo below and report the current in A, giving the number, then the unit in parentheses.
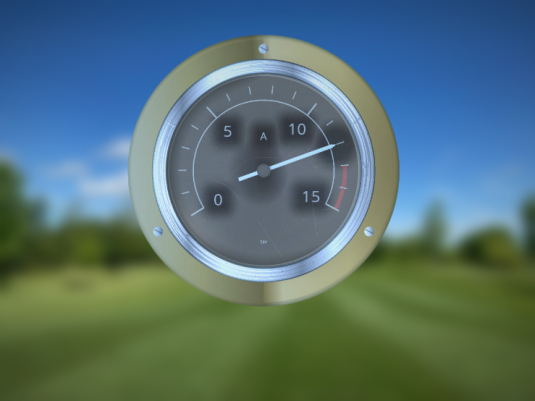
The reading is 12 (A)
